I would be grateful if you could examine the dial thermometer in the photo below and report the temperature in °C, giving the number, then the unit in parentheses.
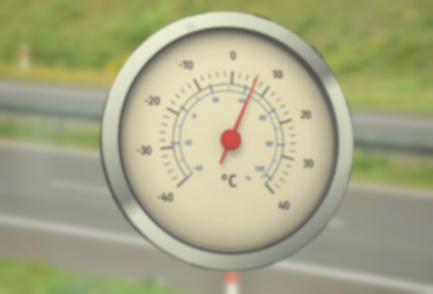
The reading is 6 (°C)
